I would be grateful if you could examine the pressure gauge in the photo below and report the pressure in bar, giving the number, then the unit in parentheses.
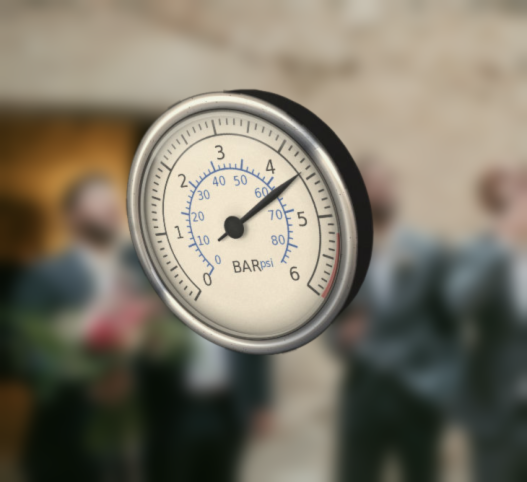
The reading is 4.4 (bar)
